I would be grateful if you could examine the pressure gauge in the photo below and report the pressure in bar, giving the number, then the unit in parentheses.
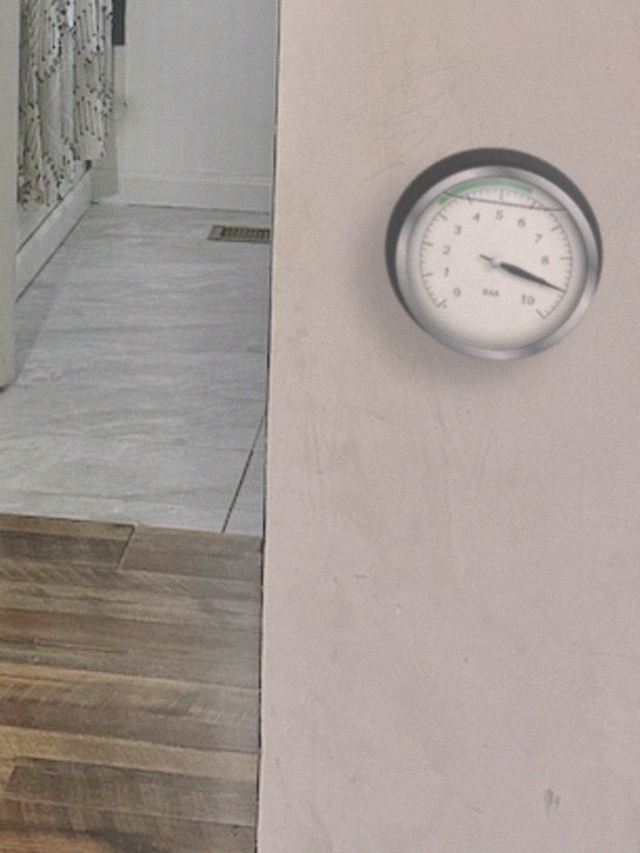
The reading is 9 (bar)
